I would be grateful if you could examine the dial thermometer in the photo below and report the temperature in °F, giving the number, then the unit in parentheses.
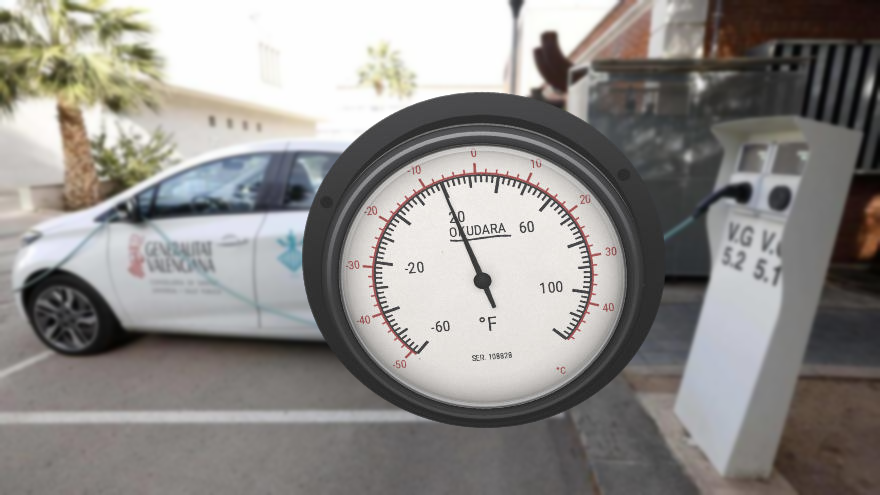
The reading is 20 (°F)
